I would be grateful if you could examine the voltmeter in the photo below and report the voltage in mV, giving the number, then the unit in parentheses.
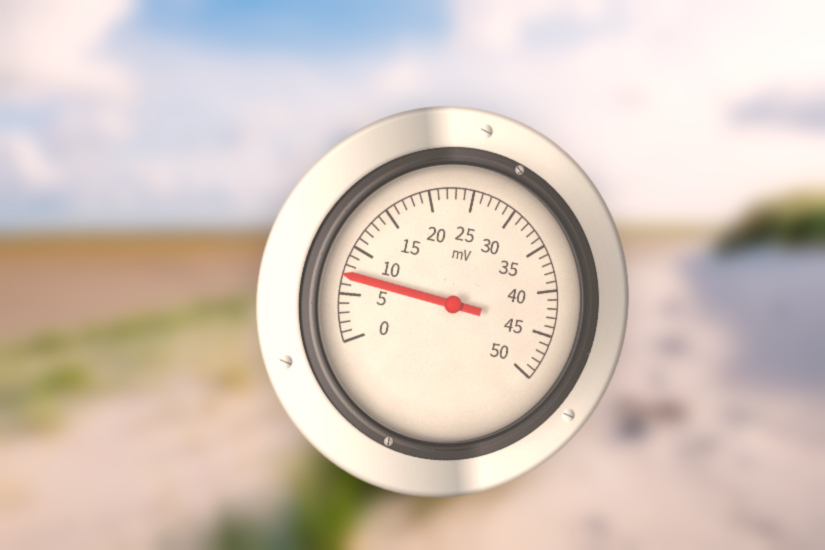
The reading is 7 (mV)
